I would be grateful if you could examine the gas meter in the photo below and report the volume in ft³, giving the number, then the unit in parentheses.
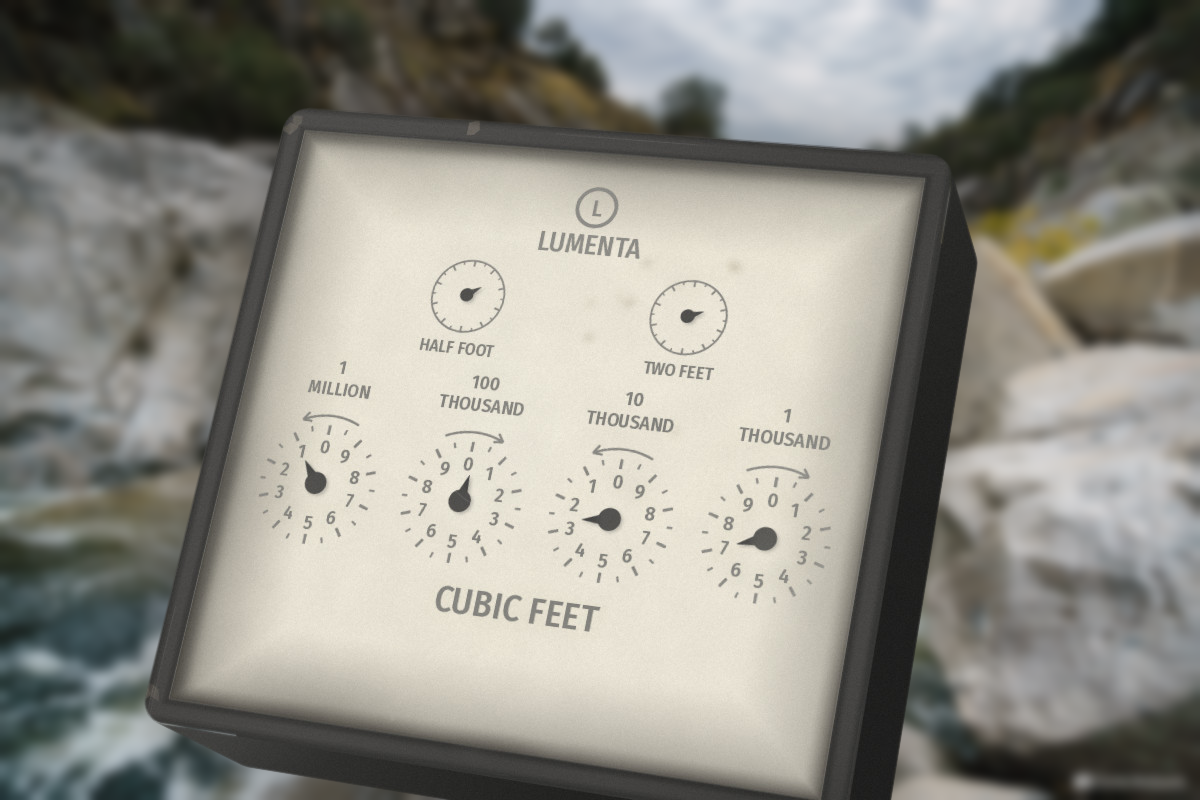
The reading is 102700 (ft³)
